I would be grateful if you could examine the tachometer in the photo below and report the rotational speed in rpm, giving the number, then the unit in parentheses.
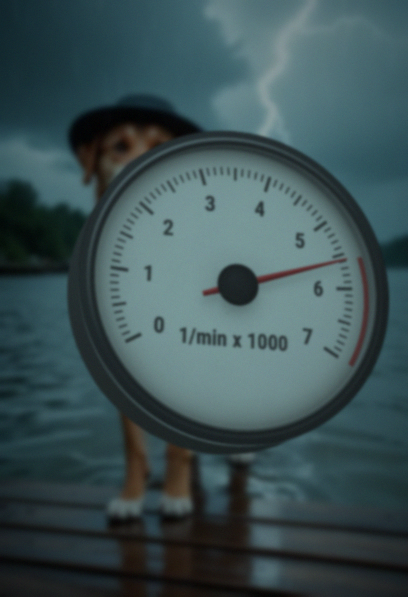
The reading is 5600 (rpm)
